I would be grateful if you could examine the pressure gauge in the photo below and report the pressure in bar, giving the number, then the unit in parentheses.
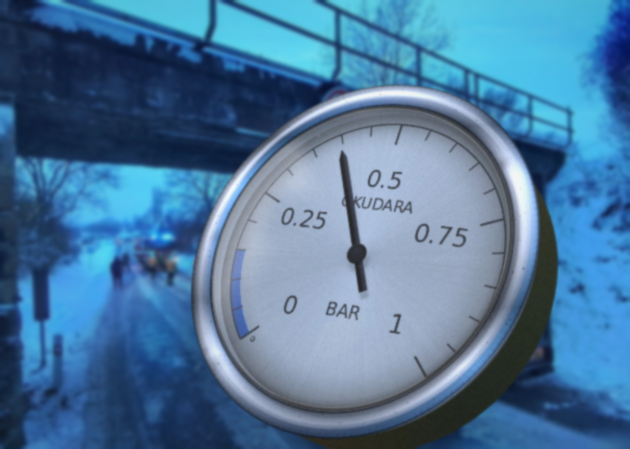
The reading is 0.4 (bar)
